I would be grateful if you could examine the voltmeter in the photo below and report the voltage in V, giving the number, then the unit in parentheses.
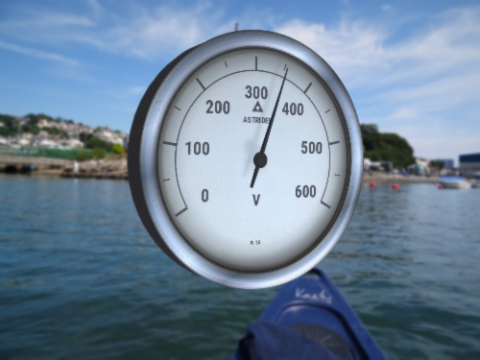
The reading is 350 (V)
